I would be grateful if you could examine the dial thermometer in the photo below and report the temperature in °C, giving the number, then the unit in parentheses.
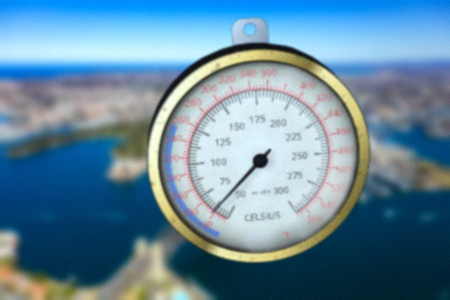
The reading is 62.5 (°C)
